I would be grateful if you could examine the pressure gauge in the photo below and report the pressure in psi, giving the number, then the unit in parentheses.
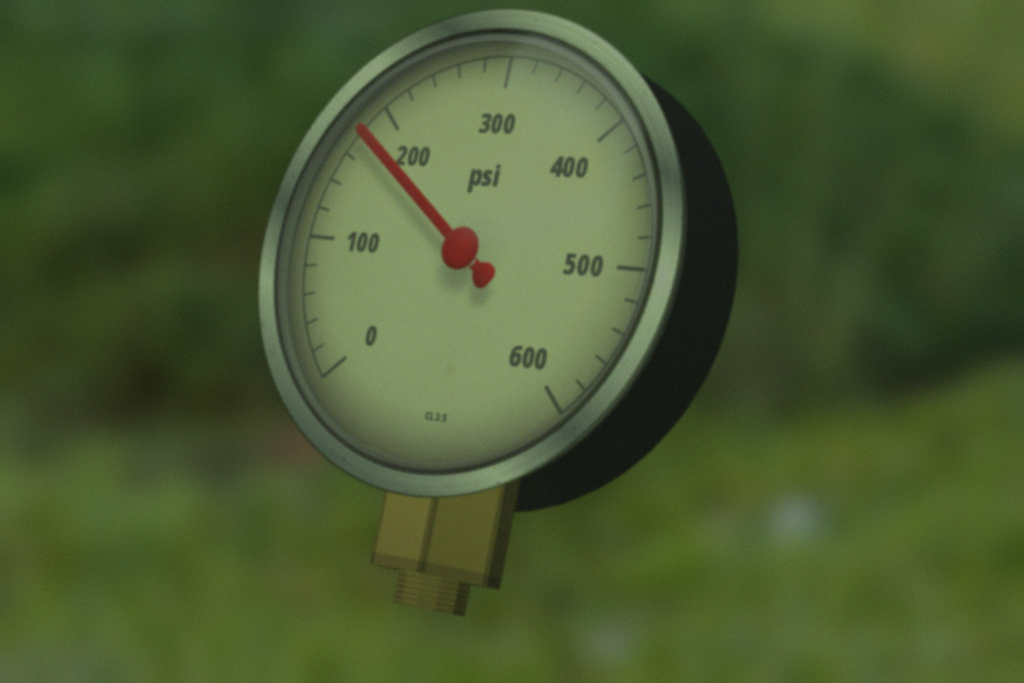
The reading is 180 (psi)
